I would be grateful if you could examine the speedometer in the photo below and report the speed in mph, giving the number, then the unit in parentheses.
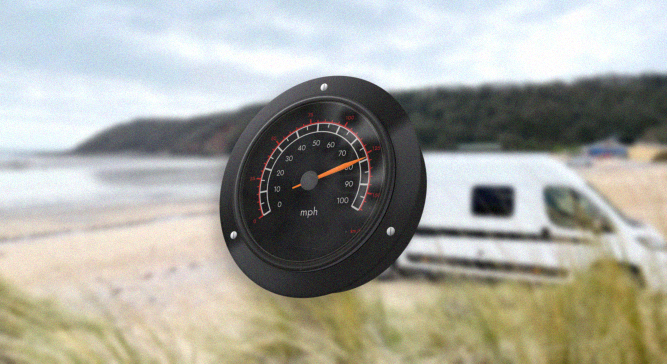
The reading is 80 (mph)
